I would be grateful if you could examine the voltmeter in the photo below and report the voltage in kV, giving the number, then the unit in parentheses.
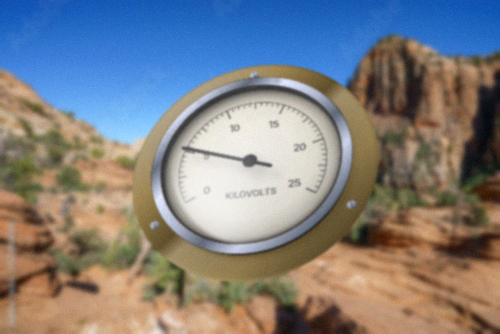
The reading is 5 (kV)
